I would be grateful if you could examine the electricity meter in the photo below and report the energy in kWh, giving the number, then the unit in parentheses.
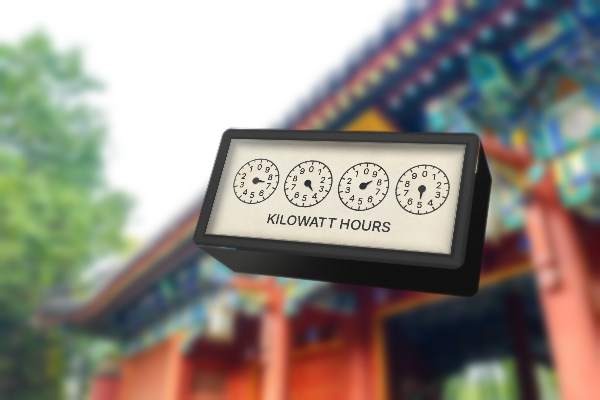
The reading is 7385 (kWh)
